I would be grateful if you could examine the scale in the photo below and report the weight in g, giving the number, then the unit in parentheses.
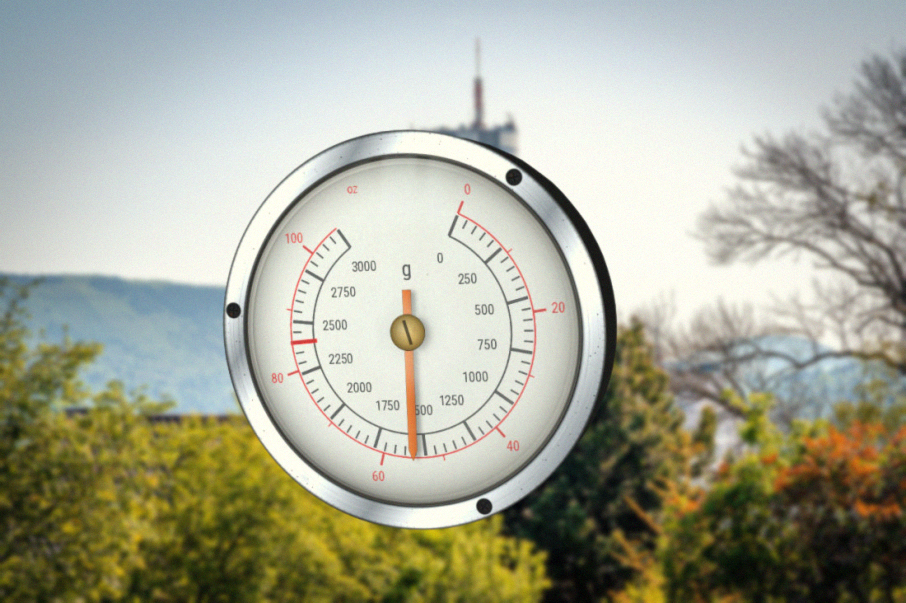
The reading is 1550 (g)
